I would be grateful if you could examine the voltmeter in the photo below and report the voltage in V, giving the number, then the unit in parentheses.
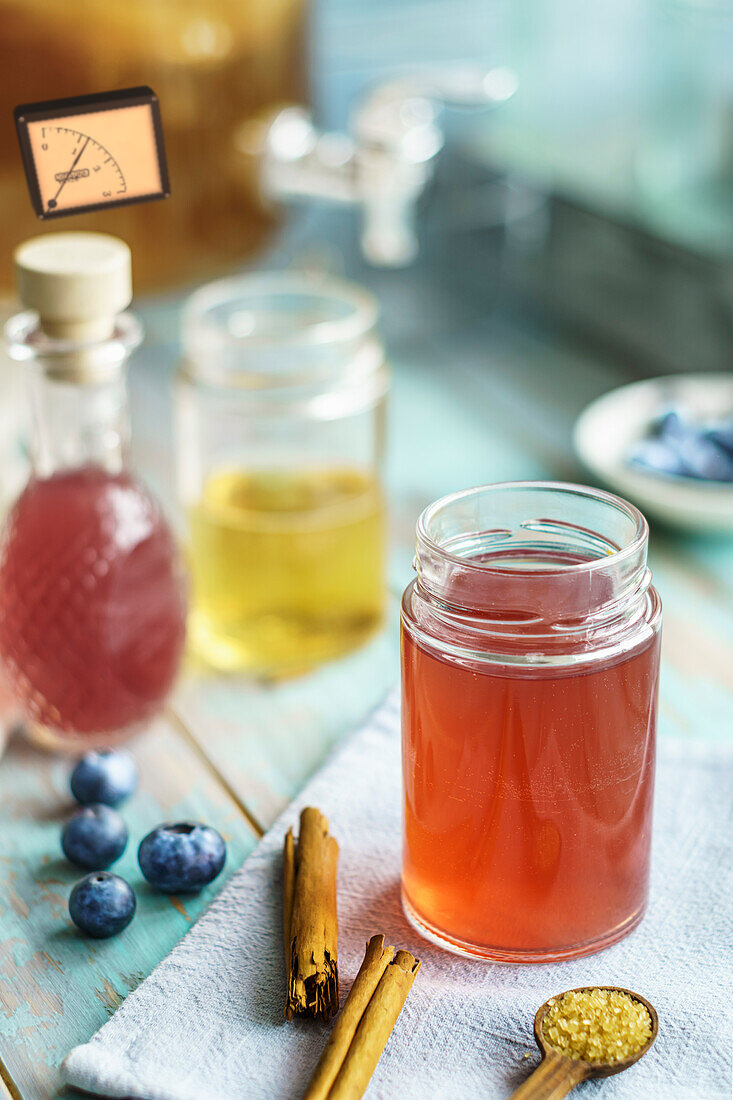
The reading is 1.2 (V)
